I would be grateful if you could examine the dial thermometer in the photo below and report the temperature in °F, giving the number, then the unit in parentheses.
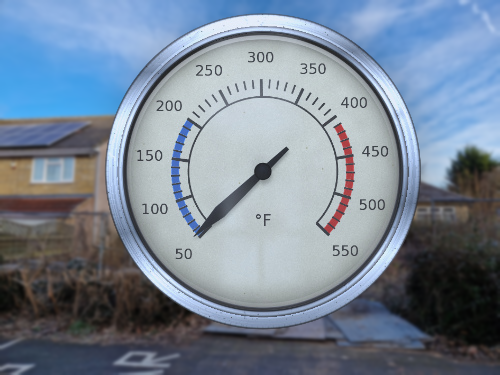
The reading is 55 (°F)
